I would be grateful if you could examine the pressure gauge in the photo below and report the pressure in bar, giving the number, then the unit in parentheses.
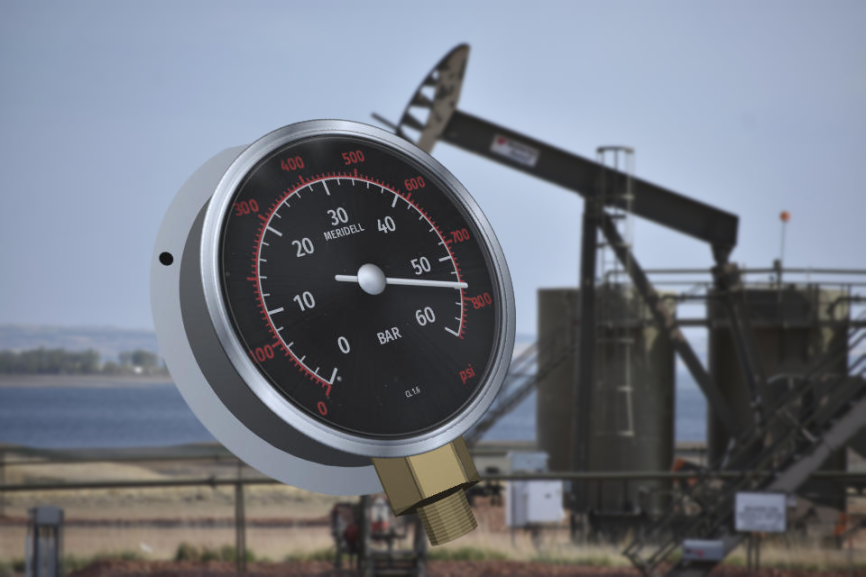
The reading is 54 (bar)
